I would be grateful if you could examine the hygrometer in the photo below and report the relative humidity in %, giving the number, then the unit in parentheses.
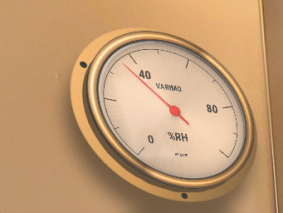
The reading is 35 (%)
